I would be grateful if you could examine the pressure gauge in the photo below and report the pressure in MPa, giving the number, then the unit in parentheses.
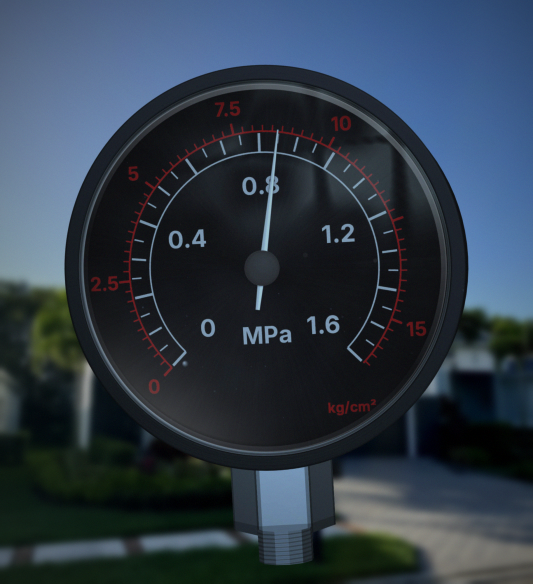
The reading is 0.85 (MPa)
